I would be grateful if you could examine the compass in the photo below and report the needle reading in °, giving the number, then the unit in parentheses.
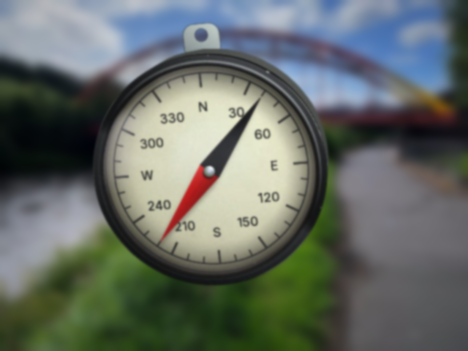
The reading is 220 (°)
